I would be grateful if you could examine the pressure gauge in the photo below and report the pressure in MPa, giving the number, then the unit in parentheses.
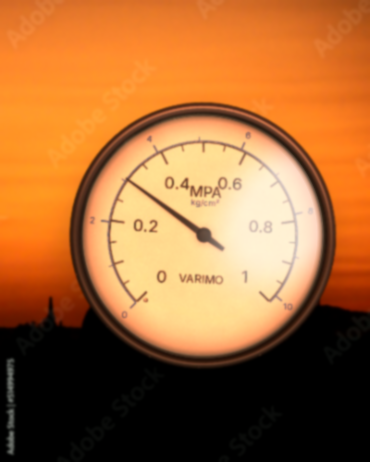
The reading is 0.3 (MPa)
